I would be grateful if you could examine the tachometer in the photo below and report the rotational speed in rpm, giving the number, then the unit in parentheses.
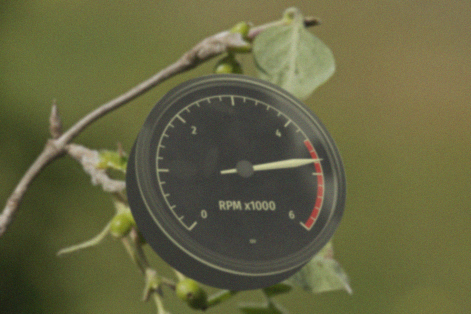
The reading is 4800 (rpm)
